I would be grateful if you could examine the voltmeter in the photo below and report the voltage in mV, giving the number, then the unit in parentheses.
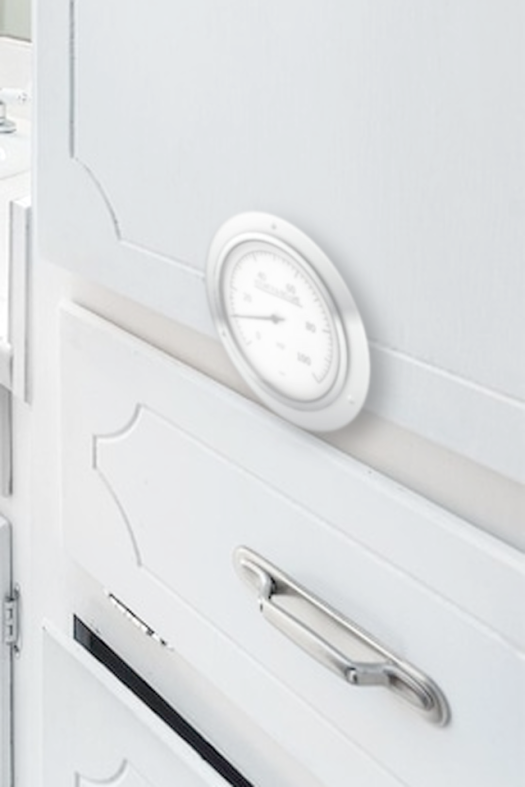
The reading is 10 (mV)
